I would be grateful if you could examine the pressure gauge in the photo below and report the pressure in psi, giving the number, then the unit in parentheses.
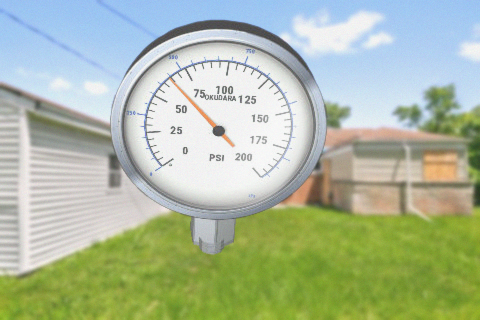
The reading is 65 (psi)
